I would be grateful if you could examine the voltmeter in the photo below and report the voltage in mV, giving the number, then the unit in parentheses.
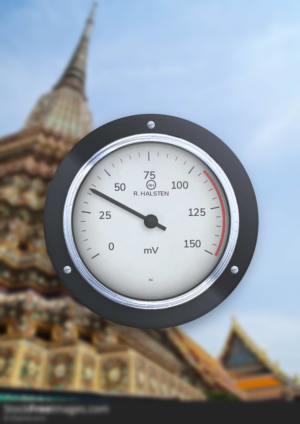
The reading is 37.5 (mV)
